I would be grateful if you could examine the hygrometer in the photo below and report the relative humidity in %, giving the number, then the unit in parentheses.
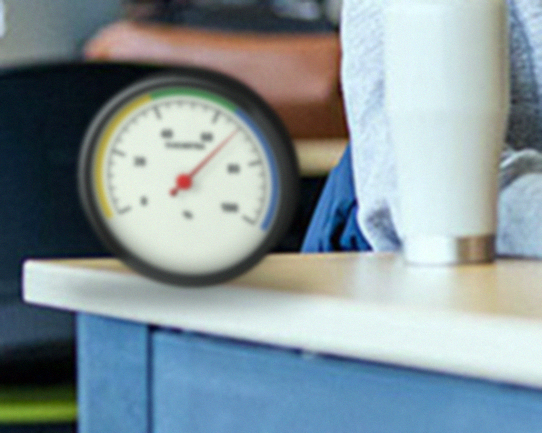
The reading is 68 (%)
